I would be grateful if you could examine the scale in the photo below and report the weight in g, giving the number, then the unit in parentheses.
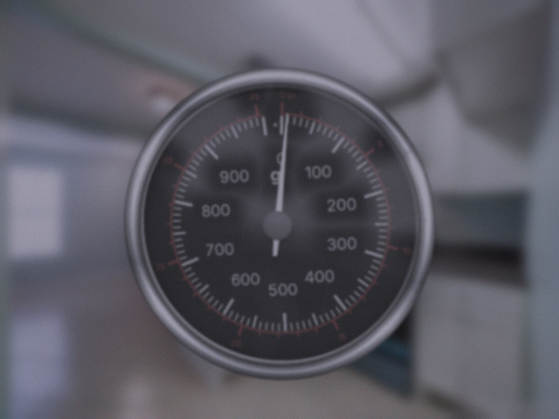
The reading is 10 (g)
